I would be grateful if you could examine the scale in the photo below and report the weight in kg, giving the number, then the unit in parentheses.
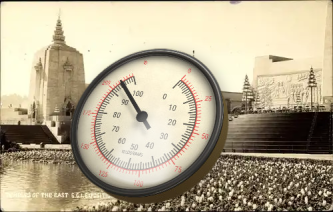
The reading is 95 (kg)
